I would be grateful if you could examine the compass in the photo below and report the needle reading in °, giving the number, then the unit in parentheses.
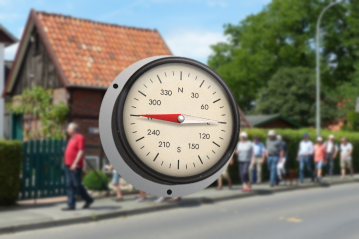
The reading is 270 (°)
